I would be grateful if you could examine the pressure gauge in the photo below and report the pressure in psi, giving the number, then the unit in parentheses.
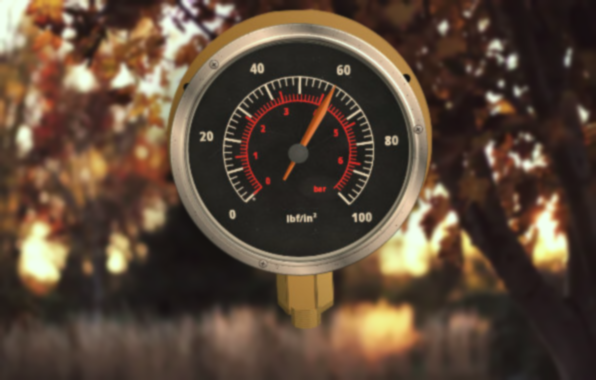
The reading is 60 (psi)
